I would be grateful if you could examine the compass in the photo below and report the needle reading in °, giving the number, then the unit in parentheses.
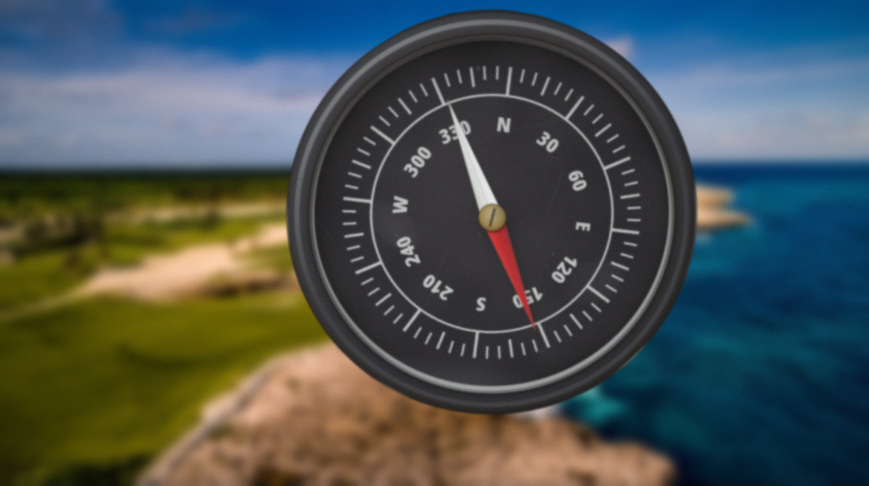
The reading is 152.5 (°)
